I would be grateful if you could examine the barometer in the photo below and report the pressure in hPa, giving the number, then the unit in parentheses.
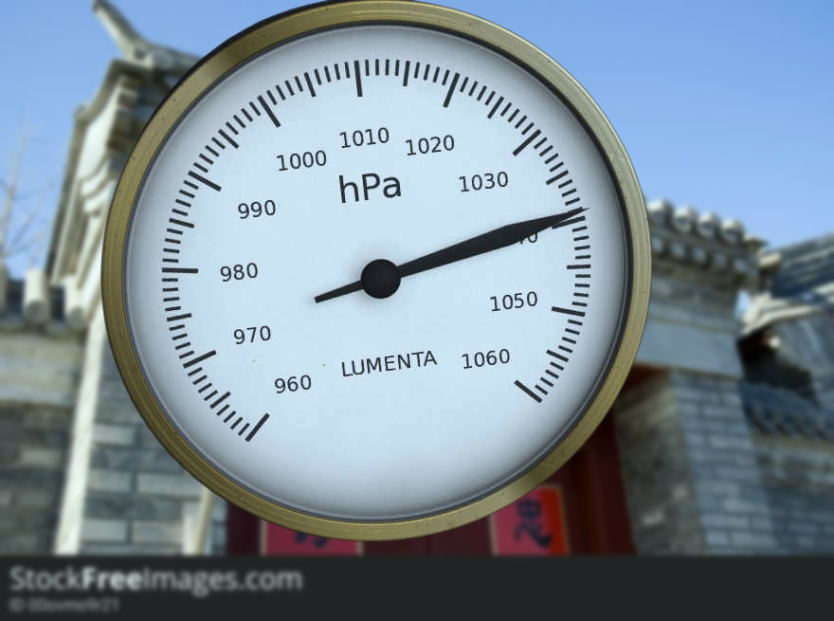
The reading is 1039 (hPa)
